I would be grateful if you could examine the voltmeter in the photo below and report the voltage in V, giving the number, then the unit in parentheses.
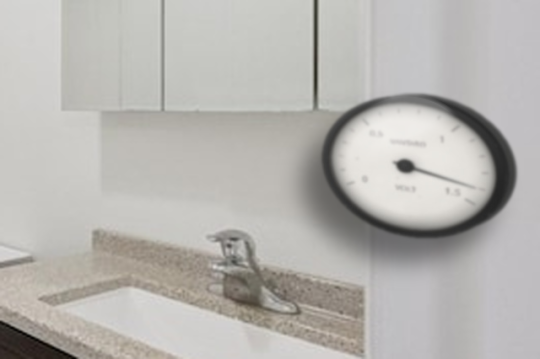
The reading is 1.4 (V)
